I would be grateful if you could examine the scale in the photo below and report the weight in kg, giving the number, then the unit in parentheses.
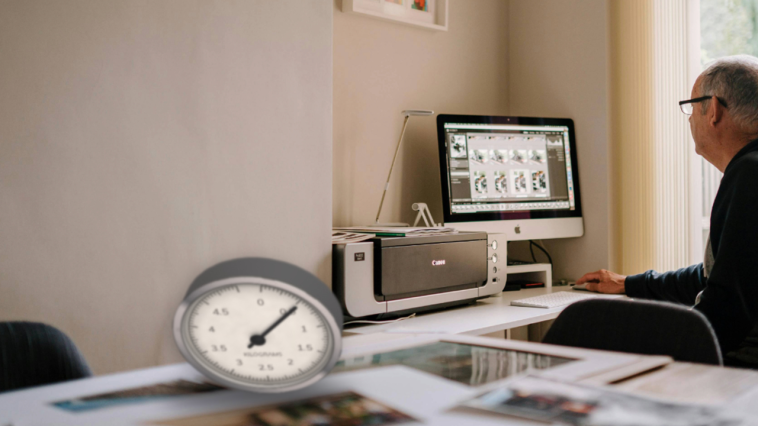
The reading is 0.5 (kg)
